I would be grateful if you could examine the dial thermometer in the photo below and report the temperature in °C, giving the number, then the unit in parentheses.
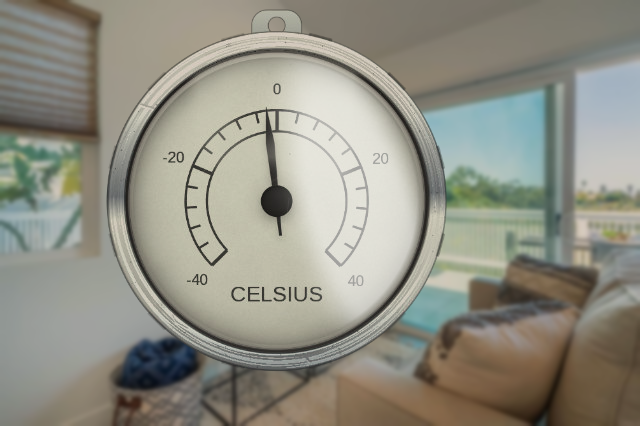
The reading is -2 (°C)
